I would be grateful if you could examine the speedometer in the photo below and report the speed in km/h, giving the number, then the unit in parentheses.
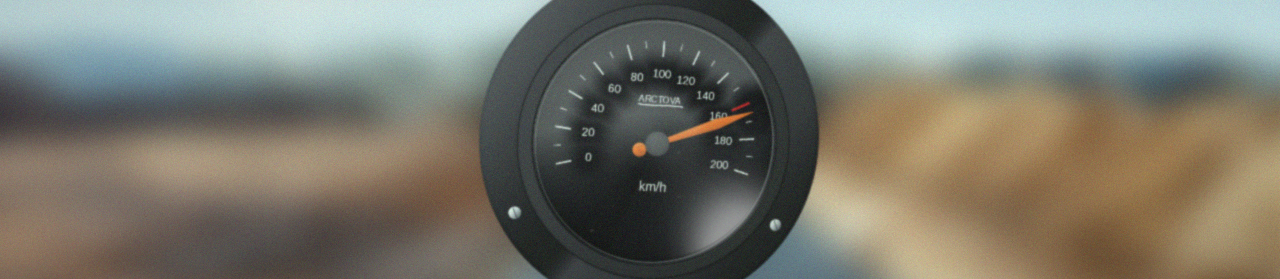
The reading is 165 (km/h)
